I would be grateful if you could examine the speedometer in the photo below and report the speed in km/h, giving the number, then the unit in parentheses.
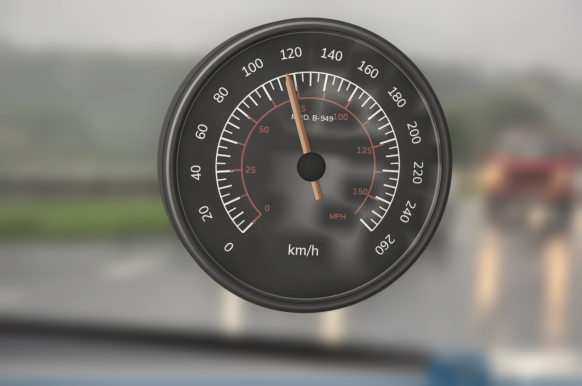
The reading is 115 (km/h)
